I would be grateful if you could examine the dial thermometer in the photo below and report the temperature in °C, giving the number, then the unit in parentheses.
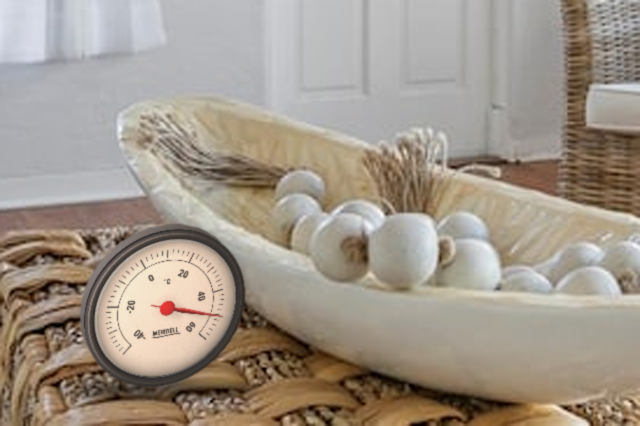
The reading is 50 (°C)
